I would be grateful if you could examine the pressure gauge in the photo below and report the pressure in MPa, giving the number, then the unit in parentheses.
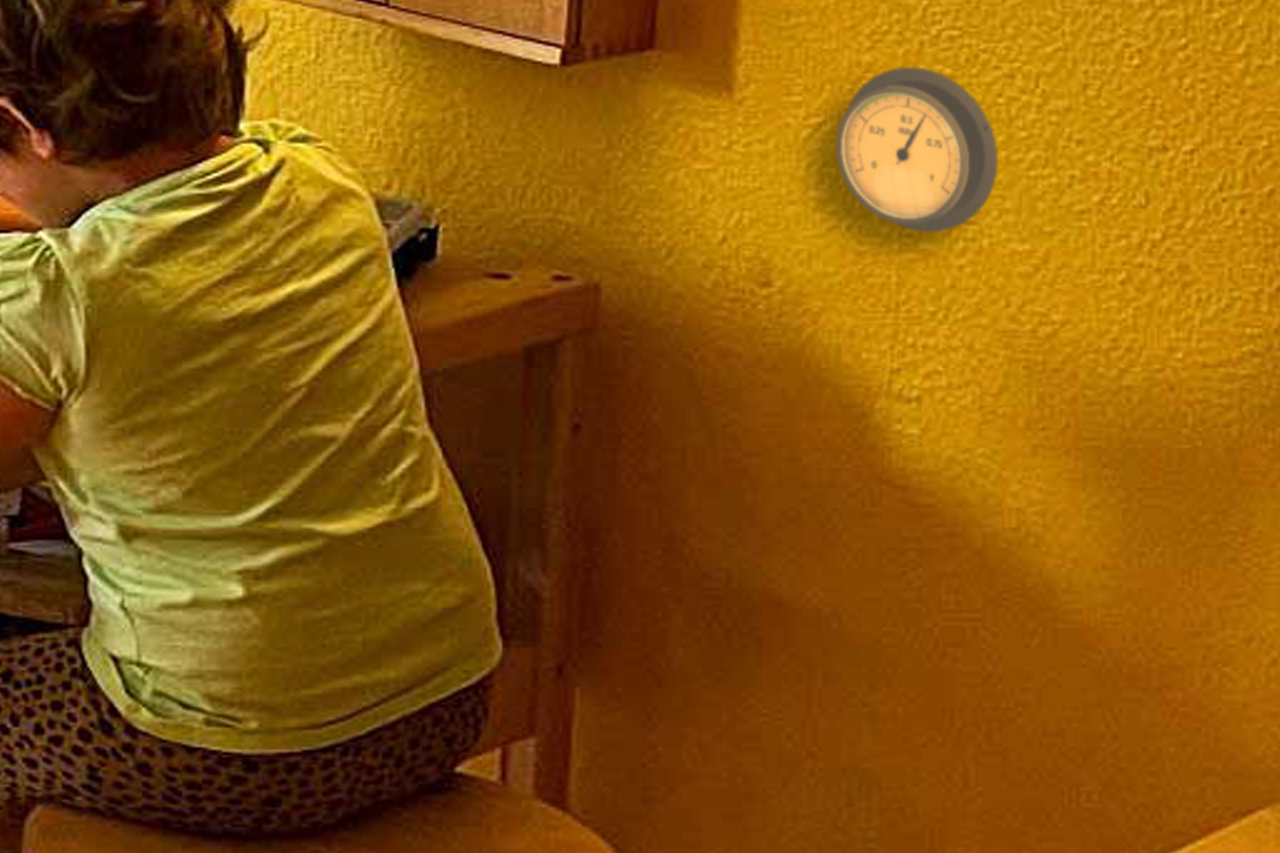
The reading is 0.6 (MPa)
